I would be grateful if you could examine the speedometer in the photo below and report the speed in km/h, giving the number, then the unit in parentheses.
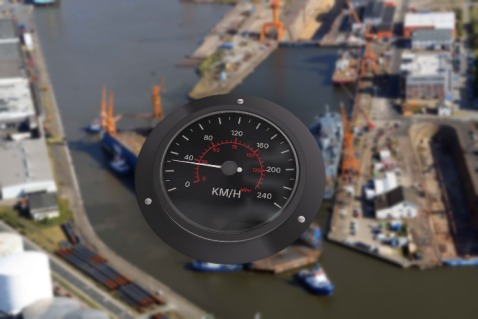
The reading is 30 (km/h)
